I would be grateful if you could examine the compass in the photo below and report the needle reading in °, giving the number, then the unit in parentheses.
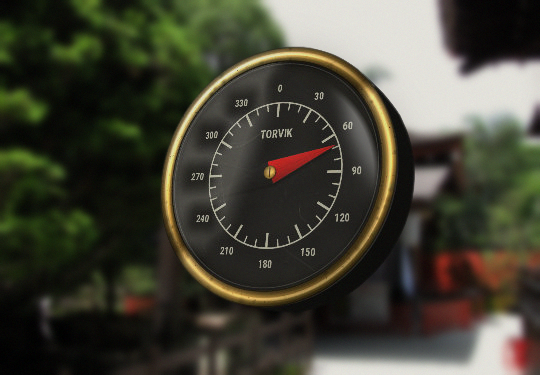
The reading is 70 (°)
